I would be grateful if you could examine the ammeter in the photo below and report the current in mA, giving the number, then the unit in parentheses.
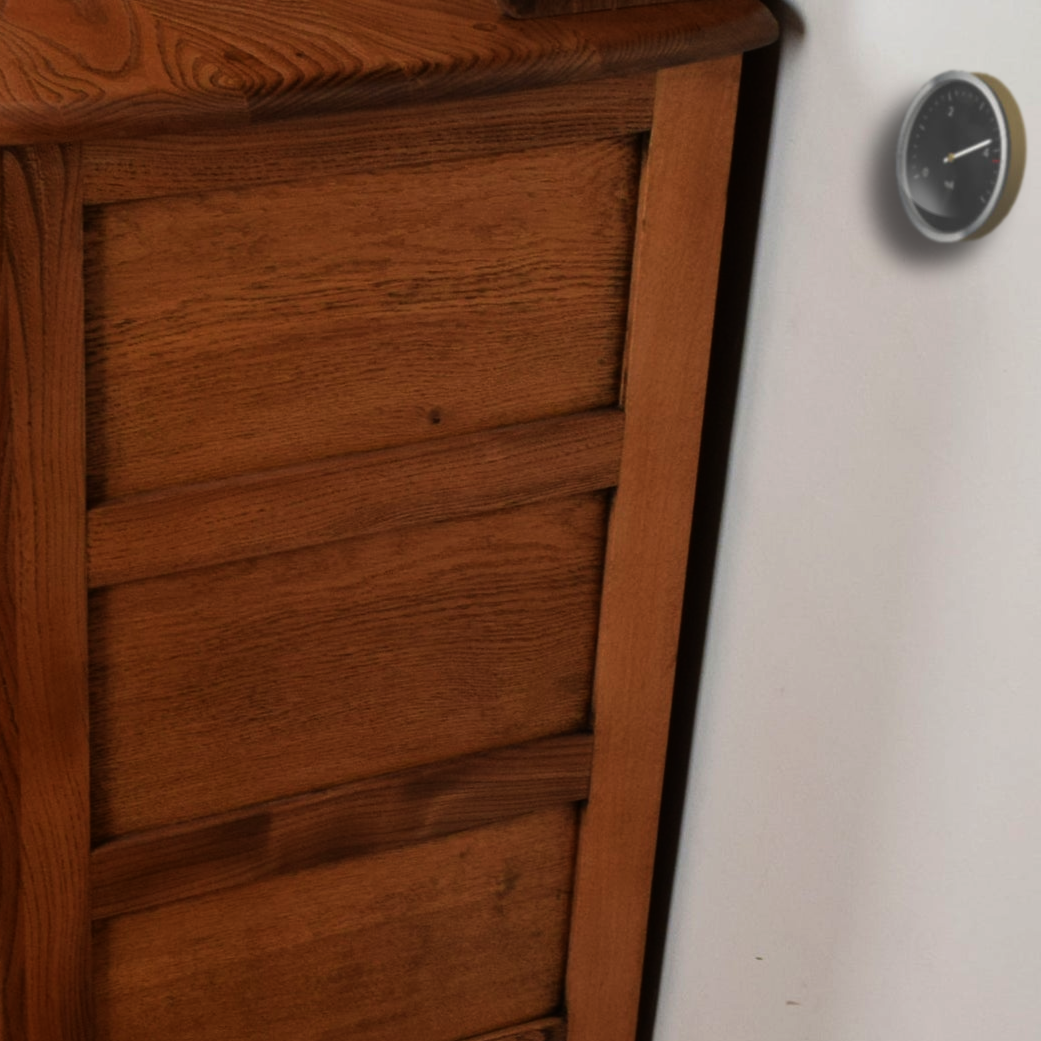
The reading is 3.8 (mA)
